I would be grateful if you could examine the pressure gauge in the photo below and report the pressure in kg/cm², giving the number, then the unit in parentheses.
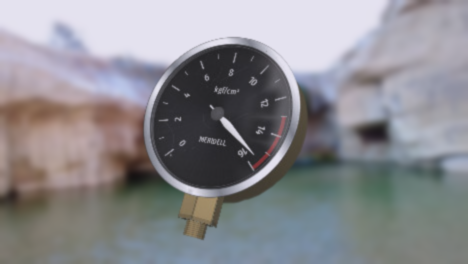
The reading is 15.5 (kg/cm²)
